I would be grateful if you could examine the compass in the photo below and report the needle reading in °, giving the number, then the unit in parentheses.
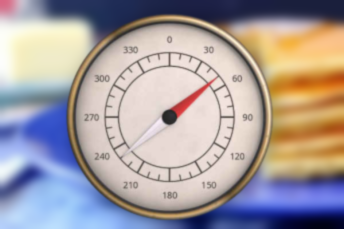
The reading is 50 (°)
